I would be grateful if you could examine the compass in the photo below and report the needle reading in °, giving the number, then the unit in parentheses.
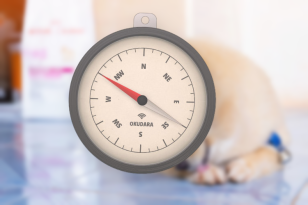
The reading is 300 (°)
